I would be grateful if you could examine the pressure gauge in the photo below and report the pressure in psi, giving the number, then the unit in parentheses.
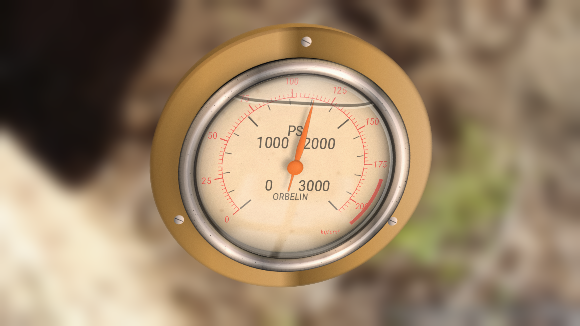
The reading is 1600 (psi)
